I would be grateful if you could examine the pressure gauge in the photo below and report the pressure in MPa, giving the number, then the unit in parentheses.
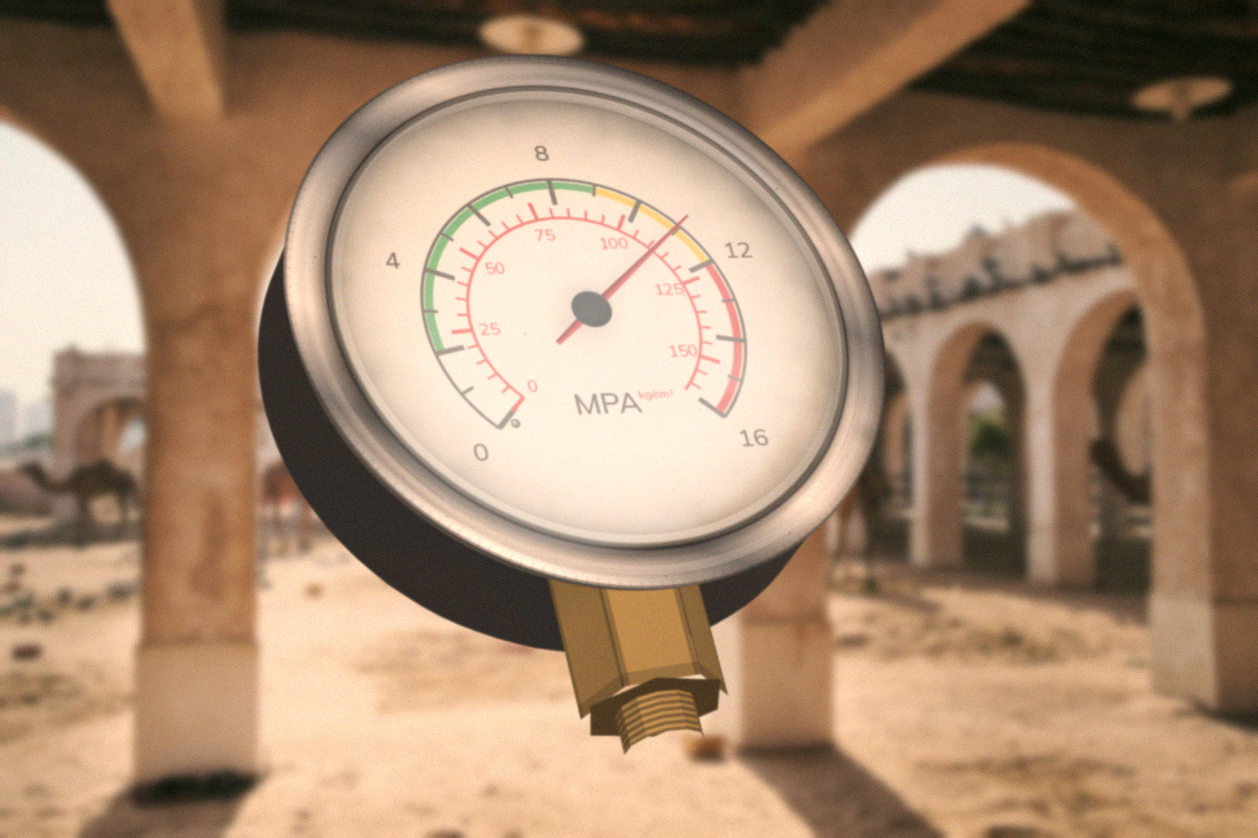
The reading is 11 (MPa)
